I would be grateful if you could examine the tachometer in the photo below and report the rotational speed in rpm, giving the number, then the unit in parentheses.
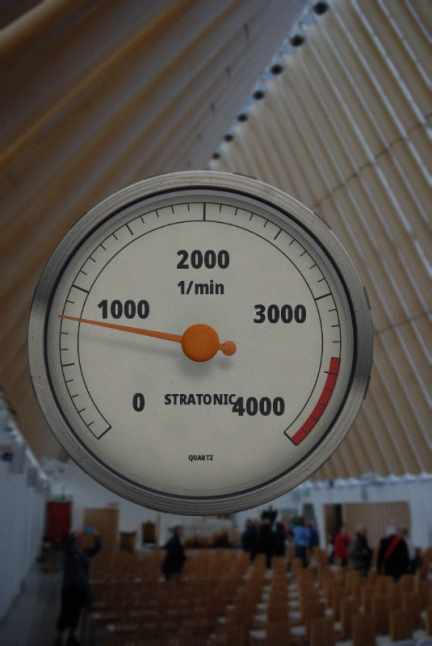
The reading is 800 (rpm)
